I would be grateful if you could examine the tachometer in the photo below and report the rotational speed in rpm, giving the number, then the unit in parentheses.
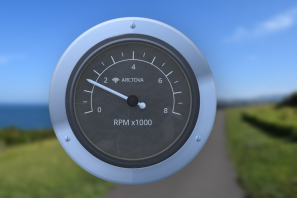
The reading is 1500 (rpm)
